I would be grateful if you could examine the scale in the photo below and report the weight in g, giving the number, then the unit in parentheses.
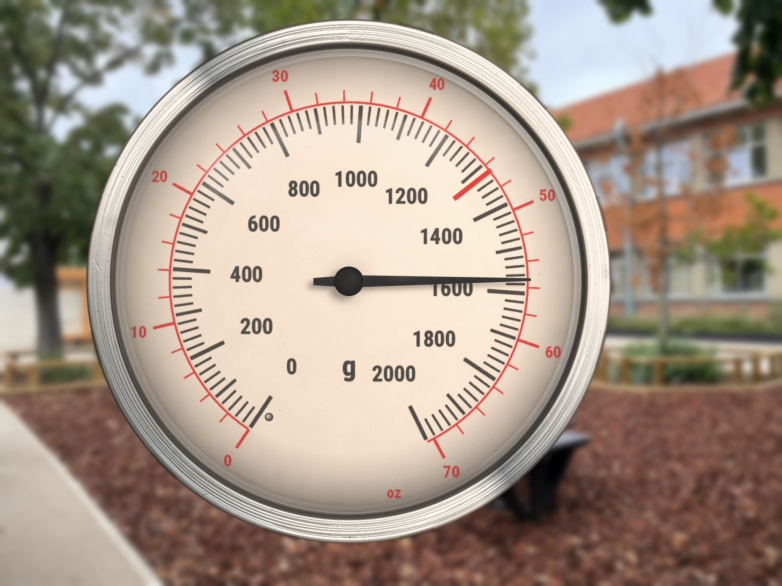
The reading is 1570 (g)
